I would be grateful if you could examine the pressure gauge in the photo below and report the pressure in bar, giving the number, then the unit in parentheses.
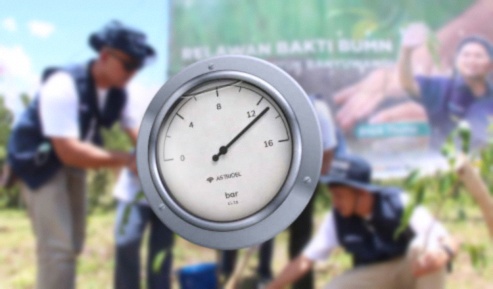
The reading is 13 (bar)
